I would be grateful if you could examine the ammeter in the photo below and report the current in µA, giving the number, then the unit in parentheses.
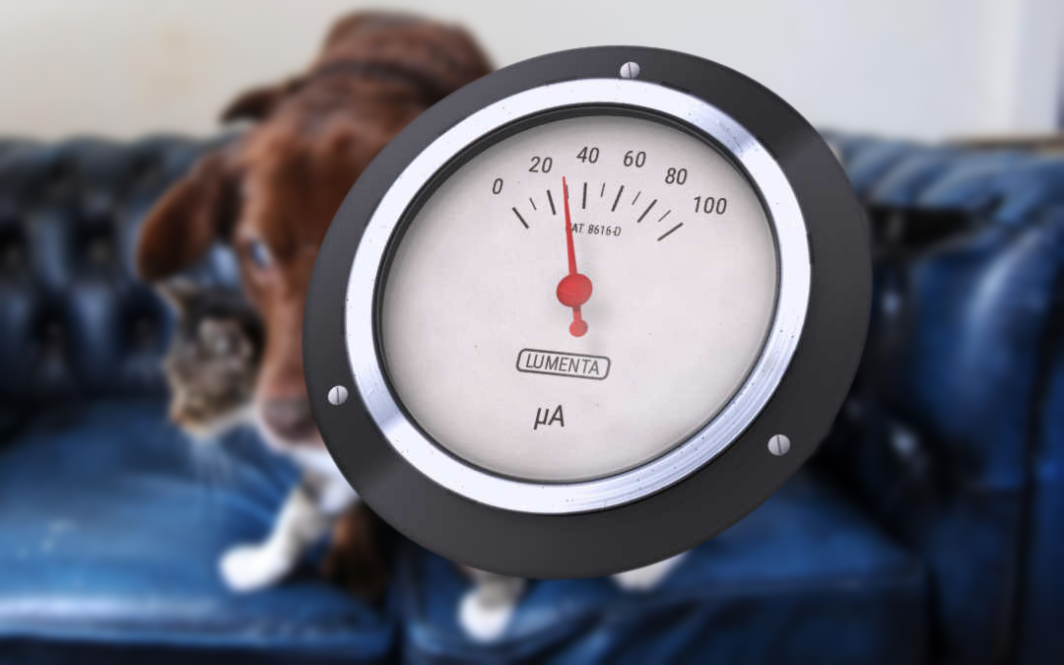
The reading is 30 (µA)
